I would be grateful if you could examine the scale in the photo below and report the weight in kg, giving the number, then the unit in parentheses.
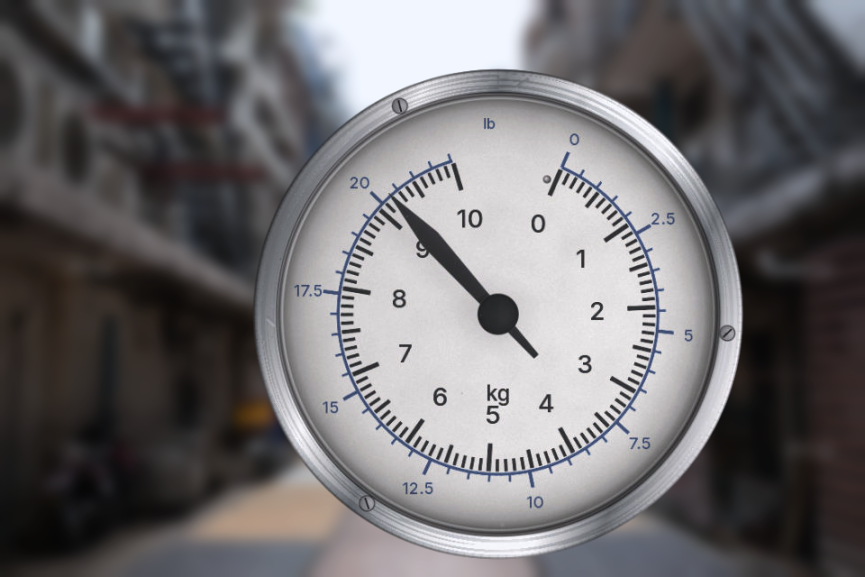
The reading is 9.2 (kg)
